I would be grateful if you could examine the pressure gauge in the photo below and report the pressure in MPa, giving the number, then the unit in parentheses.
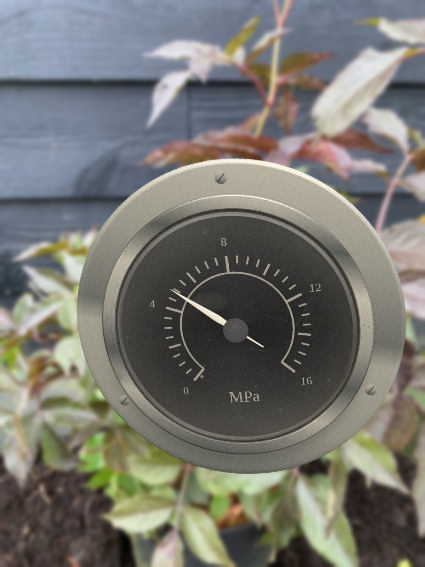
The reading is 5 (MPa)
